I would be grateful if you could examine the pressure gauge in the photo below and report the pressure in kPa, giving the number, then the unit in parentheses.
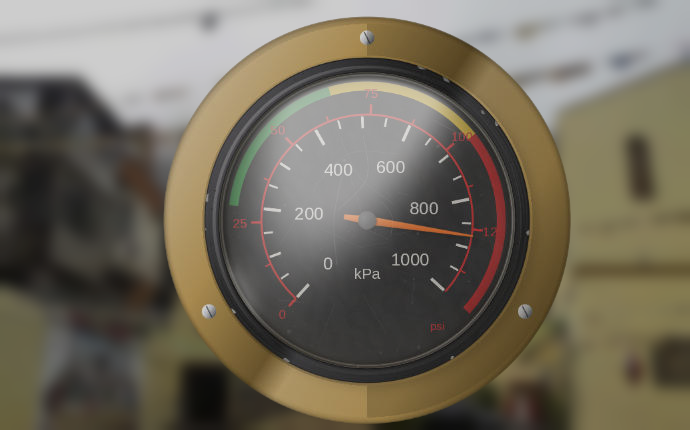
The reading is 875 (kPa)
